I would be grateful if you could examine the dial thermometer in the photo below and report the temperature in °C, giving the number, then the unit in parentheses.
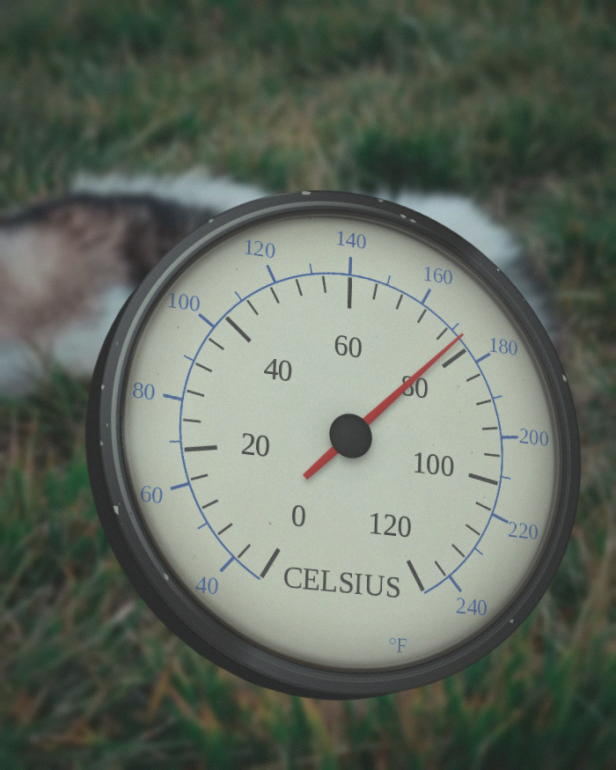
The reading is 78 (°C)
